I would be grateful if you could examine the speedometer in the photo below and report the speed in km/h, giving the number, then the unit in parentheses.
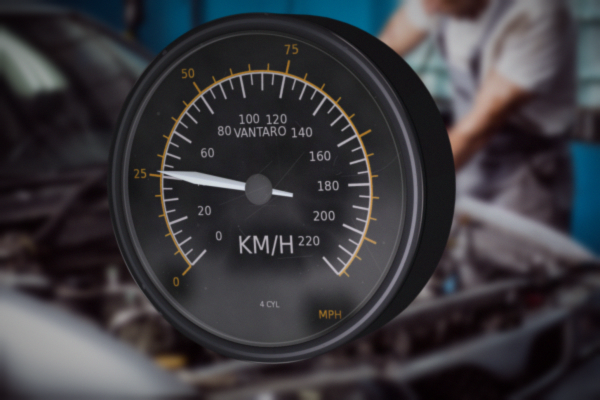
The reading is 42.5 (km/h)
